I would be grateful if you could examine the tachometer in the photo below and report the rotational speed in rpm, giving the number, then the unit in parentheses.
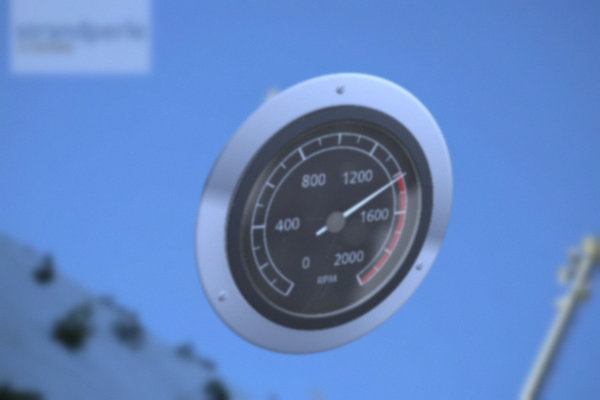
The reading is 1400 (rpm)
